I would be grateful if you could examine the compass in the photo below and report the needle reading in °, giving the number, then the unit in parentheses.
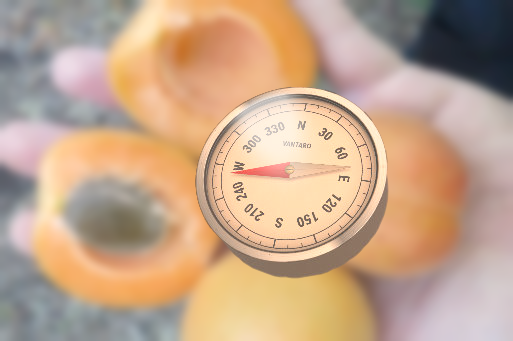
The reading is 260 (°)
